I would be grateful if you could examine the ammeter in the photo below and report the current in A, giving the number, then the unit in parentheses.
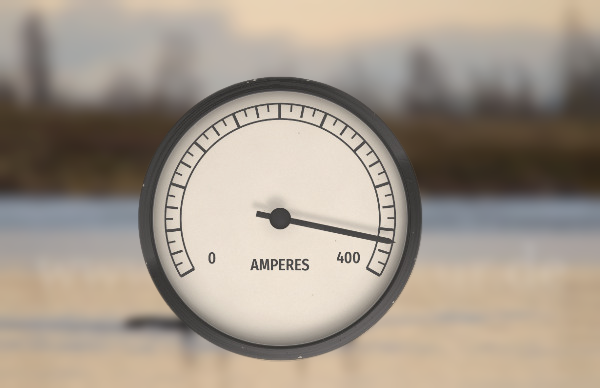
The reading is 370 (A)
